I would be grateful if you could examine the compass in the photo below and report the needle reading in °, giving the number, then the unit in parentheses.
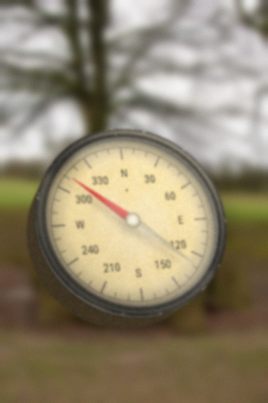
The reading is 310 (°)
